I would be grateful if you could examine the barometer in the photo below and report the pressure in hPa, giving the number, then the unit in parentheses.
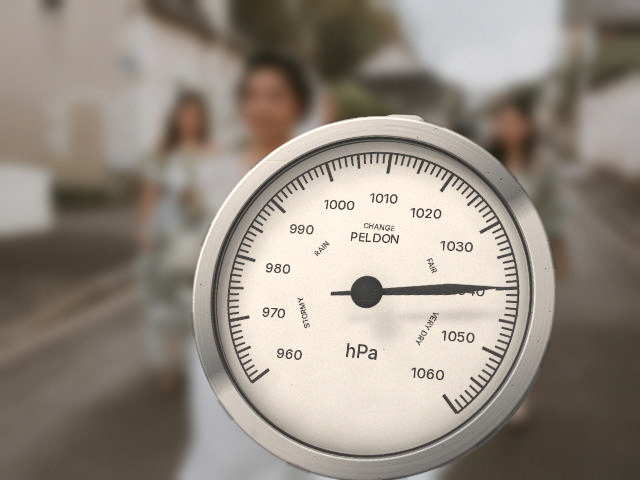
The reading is 1040 (hPa)
